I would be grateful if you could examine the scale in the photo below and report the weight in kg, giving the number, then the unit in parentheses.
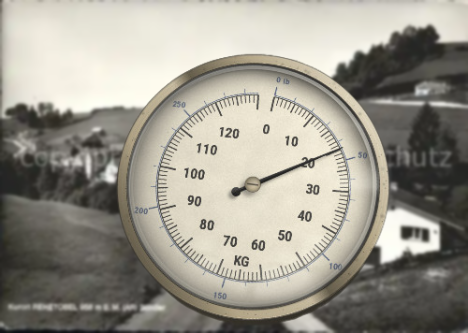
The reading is 20 (kg)
